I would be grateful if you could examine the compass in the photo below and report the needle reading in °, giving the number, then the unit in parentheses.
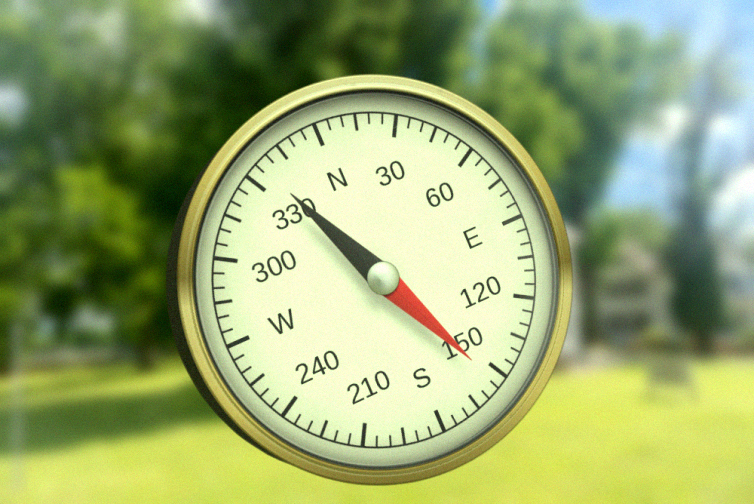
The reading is 155 (°)
